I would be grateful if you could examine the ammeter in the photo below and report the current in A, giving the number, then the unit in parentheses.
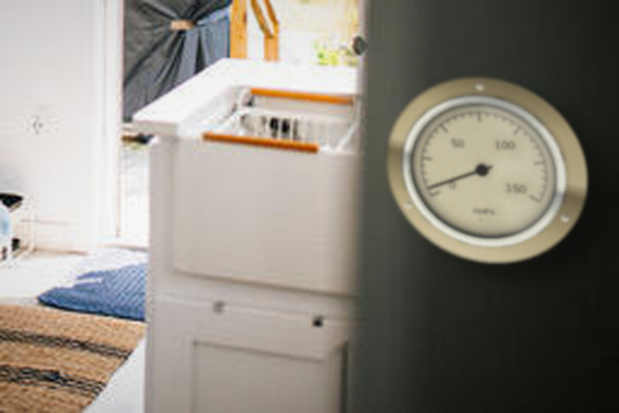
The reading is 5 (A)
